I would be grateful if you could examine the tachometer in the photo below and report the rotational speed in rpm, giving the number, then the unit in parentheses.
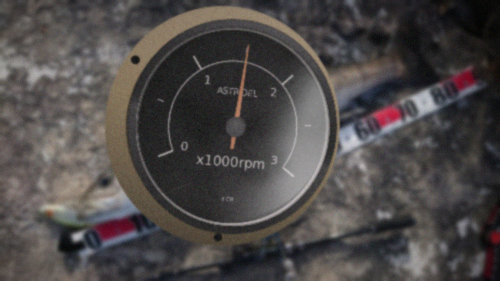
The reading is 1500 (rpm)
